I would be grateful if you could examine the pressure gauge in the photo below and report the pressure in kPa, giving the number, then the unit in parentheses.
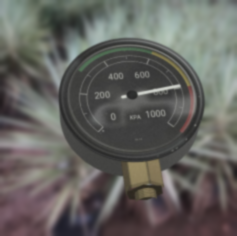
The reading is 800 (kPa)
